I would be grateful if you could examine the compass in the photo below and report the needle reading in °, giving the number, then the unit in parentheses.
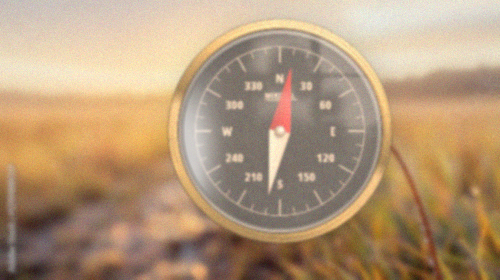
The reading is 10 (°)
